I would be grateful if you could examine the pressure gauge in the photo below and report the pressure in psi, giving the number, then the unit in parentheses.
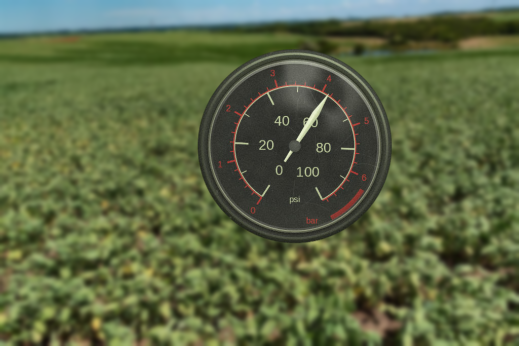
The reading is 60 (psi)
